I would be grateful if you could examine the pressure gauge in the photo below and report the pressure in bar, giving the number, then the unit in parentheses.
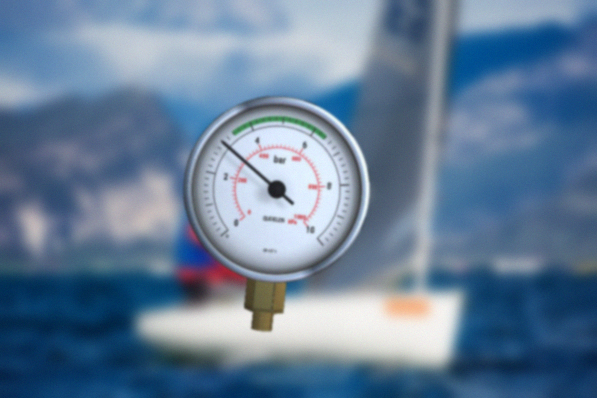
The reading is 3 (bar)
